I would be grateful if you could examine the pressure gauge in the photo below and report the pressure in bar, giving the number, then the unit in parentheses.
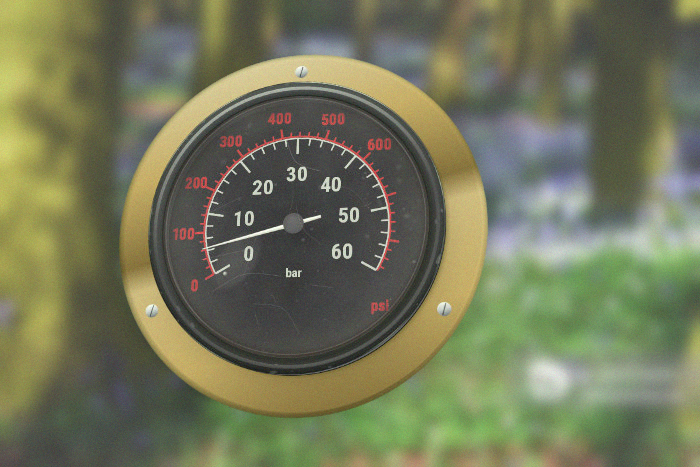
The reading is 4 (bar)
